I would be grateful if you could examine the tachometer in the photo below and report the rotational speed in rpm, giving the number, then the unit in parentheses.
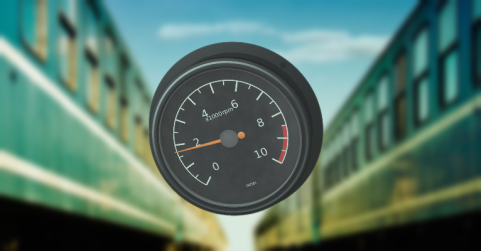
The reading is 1750 (rpm)
